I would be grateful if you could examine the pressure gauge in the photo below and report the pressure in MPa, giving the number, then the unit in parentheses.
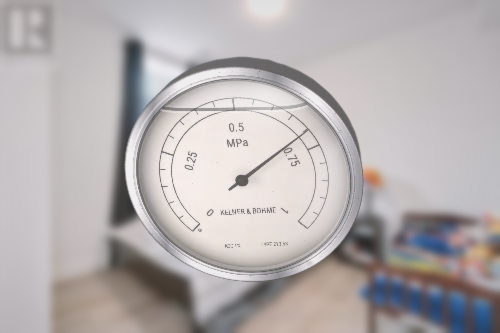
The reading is 0.7 (MPa)
